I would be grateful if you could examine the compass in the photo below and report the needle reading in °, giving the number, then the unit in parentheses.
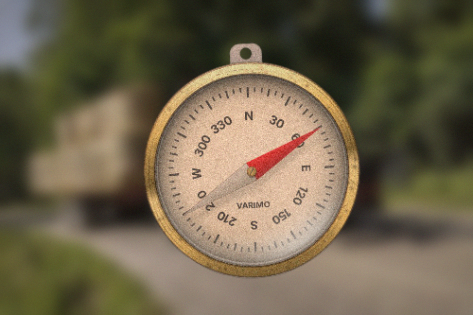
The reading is 60 (°)
